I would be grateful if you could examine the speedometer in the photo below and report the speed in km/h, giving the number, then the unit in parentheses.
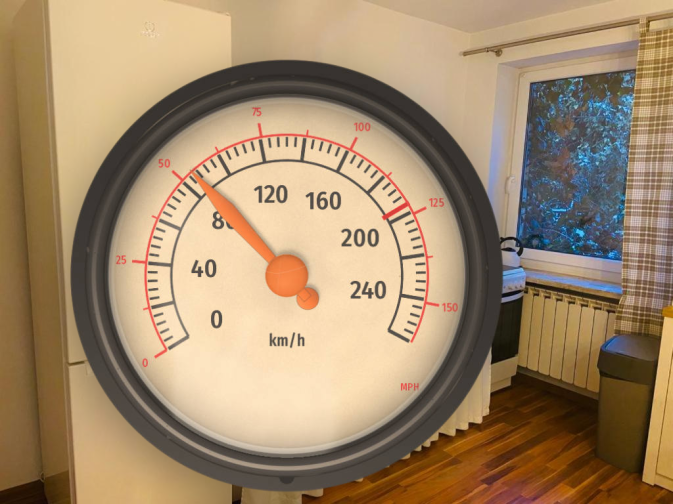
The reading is 86 (km/h)
